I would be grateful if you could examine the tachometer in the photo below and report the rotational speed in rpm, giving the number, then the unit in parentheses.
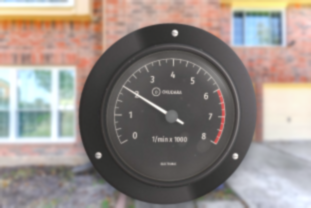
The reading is 2000 (rpm)
